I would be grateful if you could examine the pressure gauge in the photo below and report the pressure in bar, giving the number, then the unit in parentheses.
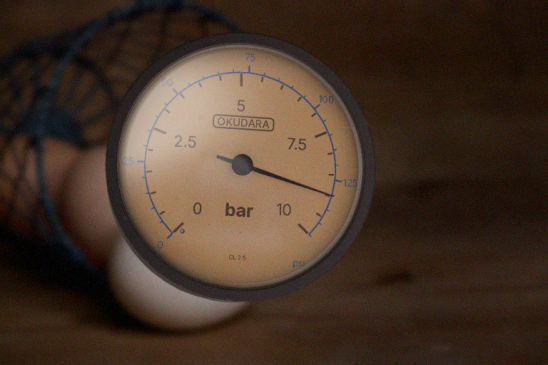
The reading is 9 (bar)
